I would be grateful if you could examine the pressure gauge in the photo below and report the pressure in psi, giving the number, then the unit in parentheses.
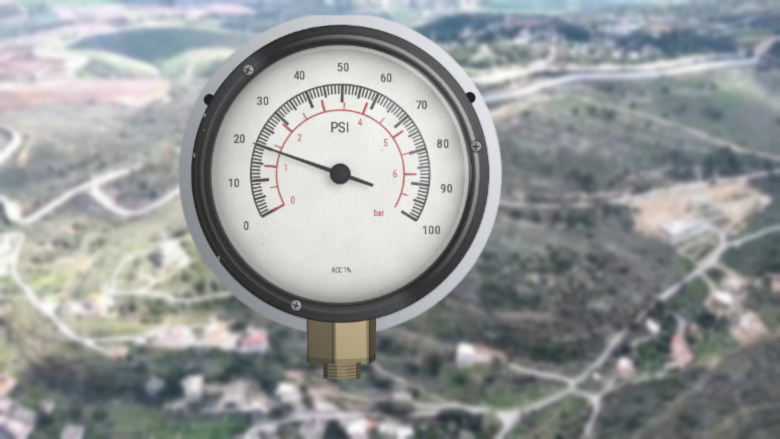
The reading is 20 (psi)
